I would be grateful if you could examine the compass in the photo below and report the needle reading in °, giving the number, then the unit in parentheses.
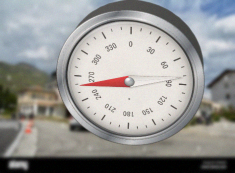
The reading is 260 (°)
